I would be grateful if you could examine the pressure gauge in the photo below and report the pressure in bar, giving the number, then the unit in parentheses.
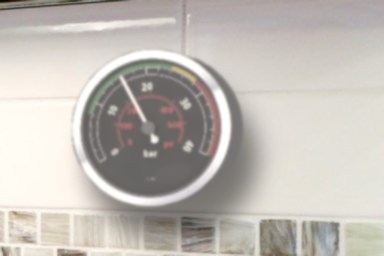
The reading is 16 (bar)
